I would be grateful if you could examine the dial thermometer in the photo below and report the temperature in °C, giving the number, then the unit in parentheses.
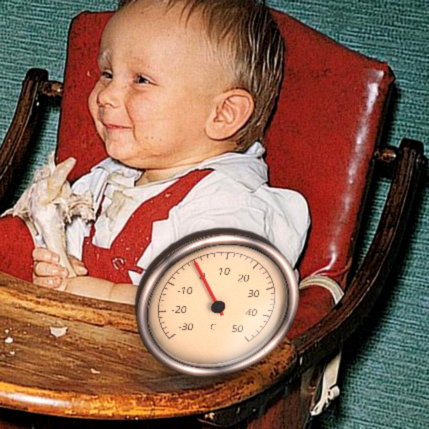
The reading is 0 (°C)
